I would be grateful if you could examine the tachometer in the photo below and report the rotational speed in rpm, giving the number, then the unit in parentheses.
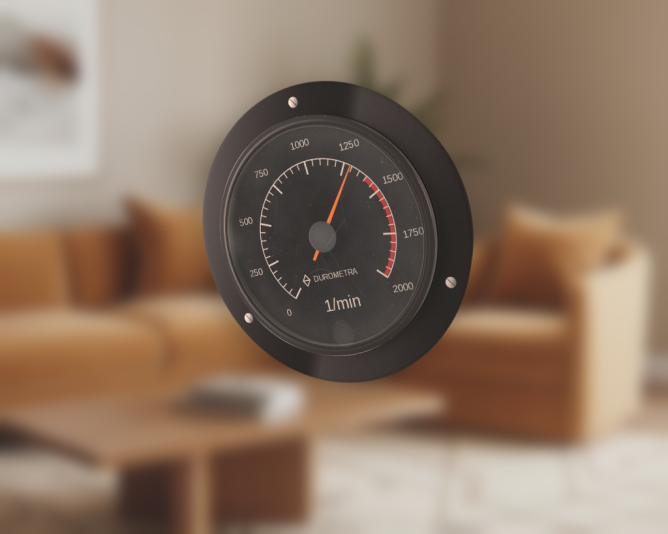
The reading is 1300 (rpm)
